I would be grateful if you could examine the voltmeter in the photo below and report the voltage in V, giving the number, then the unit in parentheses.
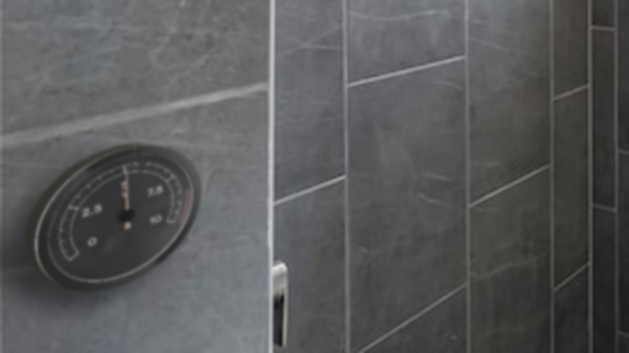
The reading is 5 (V)
